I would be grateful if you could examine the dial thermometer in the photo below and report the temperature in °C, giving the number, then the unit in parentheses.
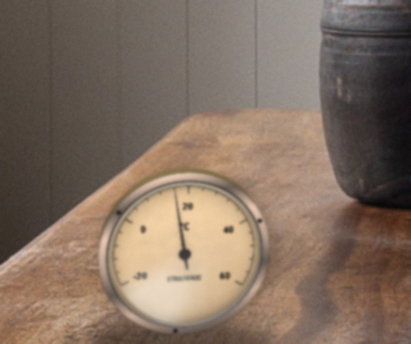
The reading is 16 (°C)
